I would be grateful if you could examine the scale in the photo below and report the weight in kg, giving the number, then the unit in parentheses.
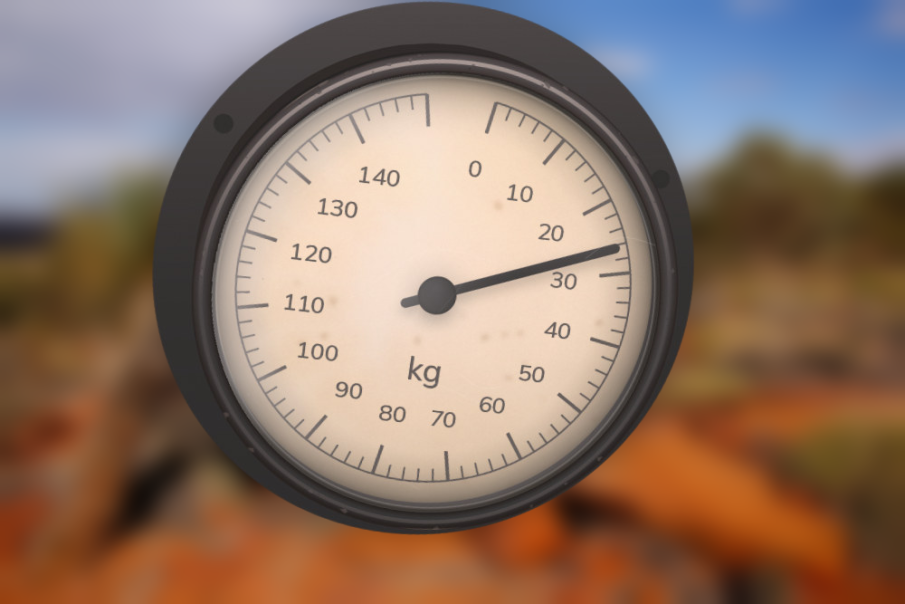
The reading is 26 (kg)
